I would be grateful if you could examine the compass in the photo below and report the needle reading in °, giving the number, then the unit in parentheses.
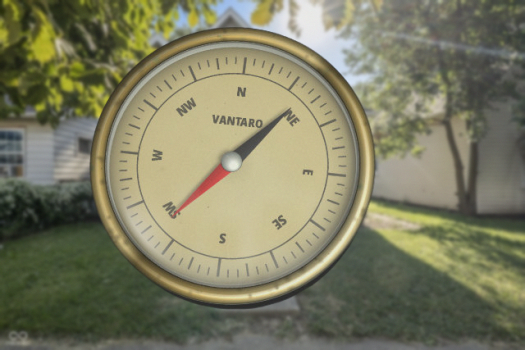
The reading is 220 (°)
